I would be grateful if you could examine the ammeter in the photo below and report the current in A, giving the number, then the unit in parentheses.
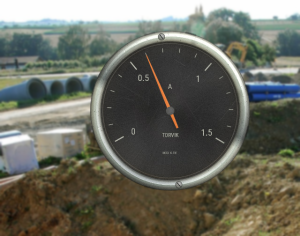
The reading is 0.6 (A)
